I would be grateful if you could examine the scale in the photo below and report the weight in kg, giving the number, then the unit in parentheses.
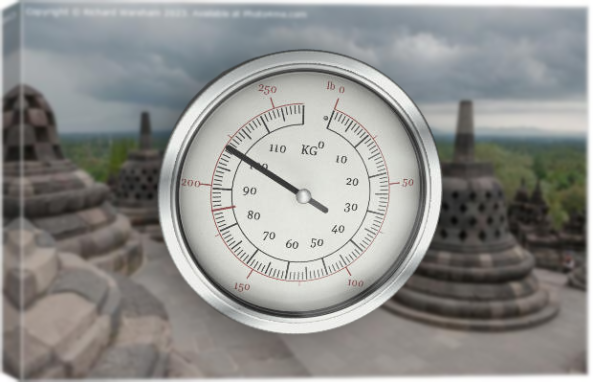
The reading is 100 (kg)
